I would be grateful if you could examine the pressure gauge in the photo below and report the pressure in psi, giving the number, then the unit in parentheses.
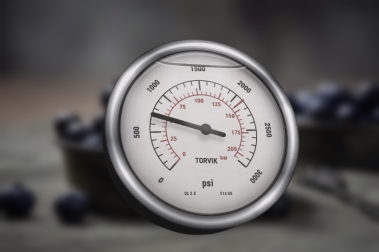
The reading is 700 (psi)
